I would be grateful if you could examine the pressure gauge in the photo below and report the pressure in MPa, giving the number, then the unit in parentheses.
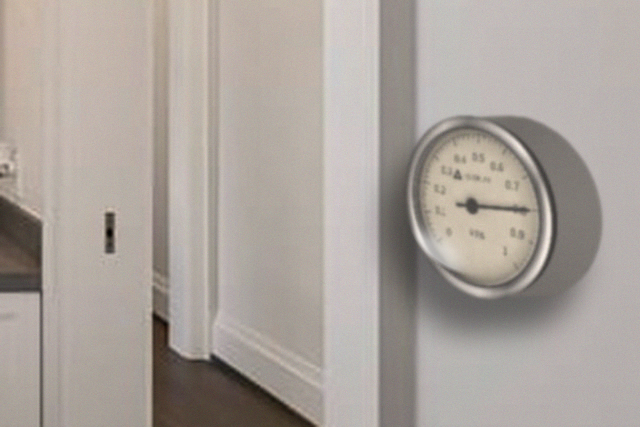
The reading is 0.8 (MPa)
